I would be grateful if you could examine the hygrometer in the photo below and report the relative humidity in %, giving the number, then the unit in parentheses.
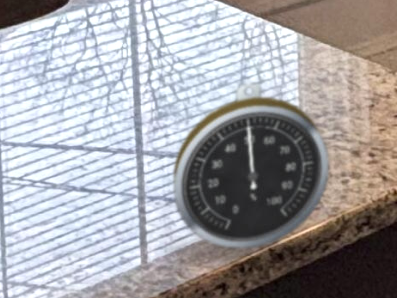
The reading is 50 (%)
